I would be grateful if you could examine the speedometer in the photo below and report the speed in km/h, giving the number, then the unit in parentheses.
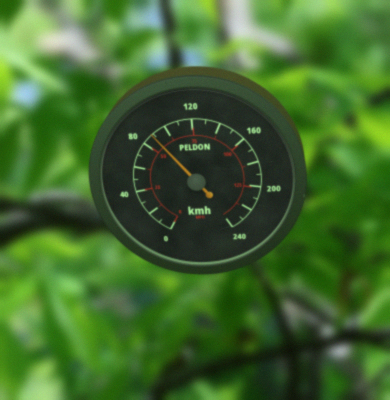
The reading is 90 (km/h)
